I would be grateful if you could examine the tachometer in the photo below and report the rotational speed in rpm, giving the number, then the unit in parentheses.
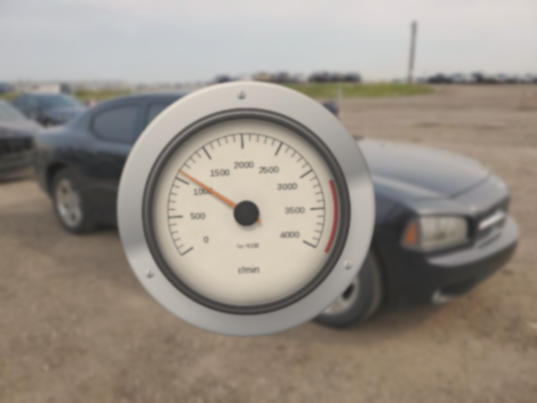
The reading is 1100 (rpm)
